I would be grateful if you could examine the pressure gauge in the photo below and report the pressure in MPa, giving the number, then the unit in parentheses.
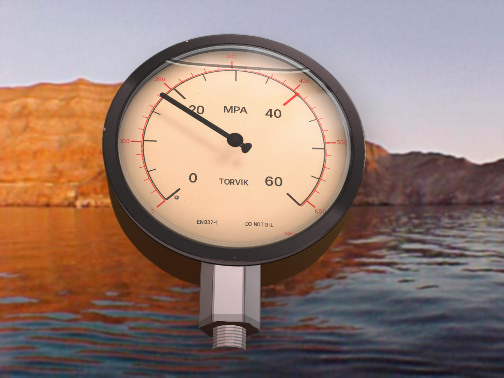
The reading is 17.5 (MPa)
